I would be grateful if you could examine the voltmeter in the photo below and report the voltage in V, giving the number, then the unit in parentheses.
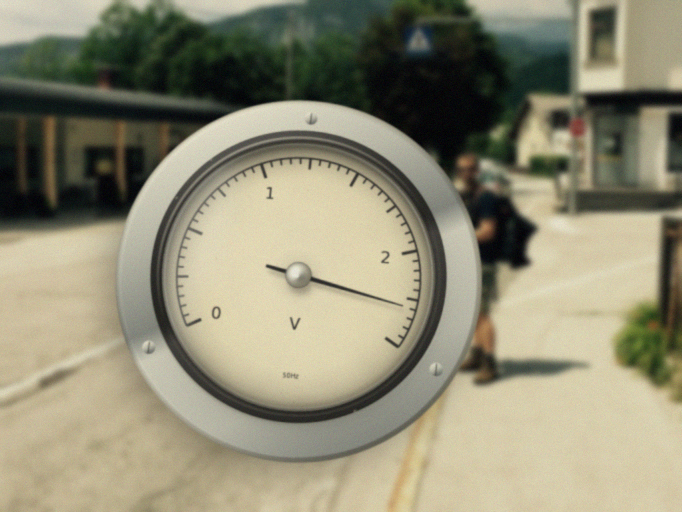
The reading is 2.3 (V)
